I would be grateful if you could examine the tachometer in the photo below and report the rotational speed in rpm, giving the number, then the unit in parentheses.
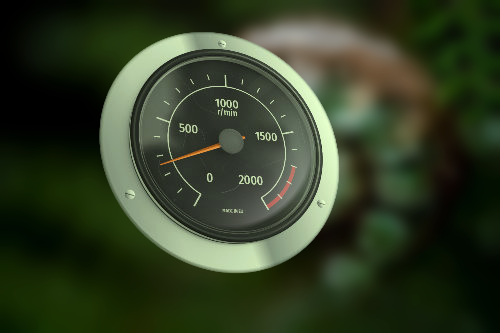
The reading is 250 (rpm)
